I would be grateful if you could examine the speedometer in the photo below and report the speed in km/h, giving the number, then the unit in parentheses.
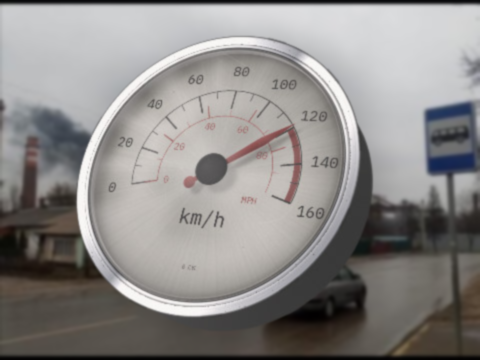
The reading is 120 (km/h)
